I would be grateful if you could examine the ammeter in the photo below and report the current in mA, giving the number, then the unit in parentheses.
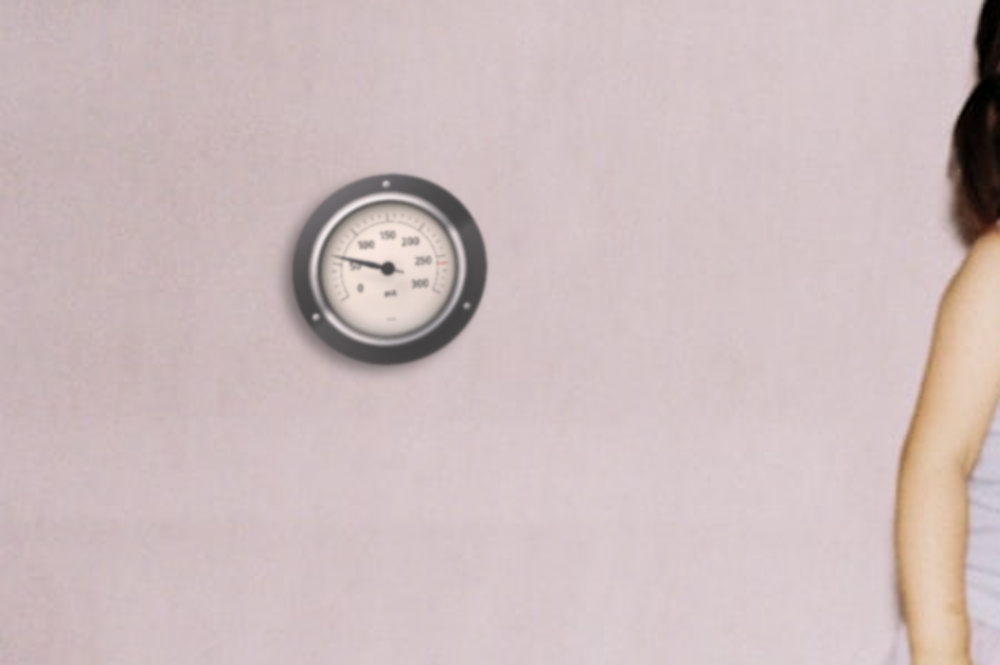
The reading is 60 (mA)
